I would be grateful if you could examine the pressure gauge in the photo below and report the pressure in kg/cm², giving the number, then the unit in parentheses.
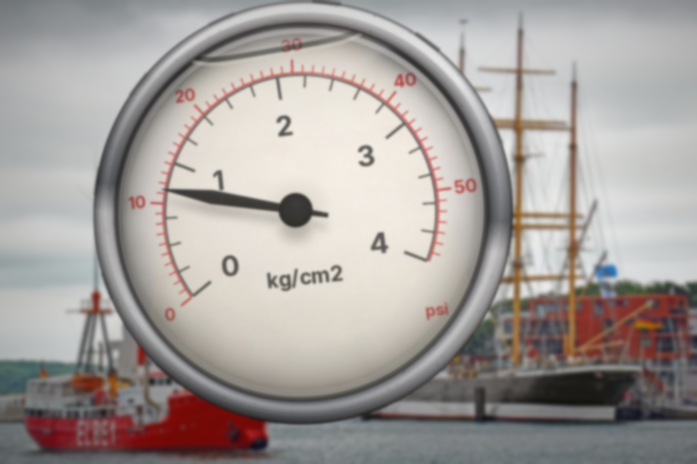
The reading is 0.8 (kg/cm²)
